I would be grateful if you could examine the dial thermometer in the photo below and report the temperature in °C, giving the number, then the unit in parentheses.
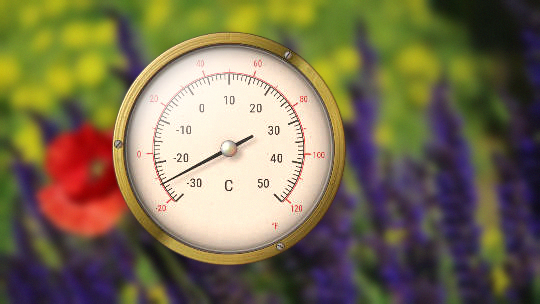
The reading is -25 (°C)
